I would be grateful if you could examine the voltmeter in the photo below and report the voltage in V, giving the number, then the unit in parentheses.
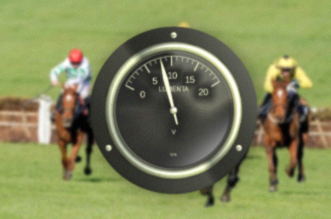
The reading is 8 (V)
